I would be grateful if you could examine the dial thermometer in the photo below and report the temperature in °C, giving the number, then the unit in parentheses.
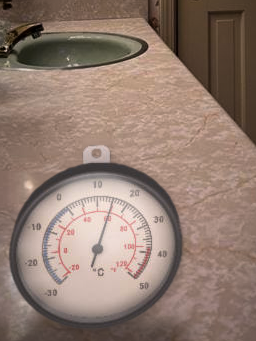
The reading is 15 (°C)
